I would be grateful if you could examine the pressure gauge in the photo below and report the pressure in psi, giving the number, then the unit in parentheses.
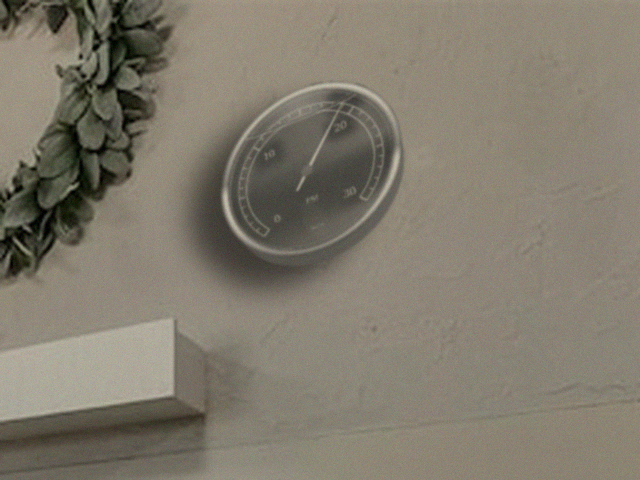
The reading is 19 (psi)
